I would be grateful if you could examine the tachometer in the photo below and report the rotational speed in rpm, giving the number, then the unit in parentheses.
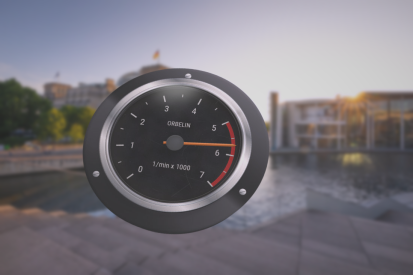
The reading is 5750 (rpm)
